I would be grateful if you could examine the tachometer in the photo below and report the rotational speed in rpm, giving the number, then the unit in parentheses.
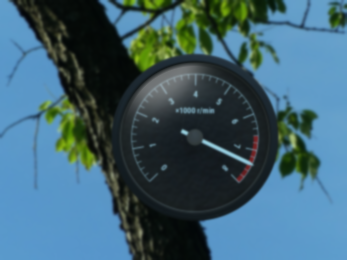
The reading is 7400 (rpm)
